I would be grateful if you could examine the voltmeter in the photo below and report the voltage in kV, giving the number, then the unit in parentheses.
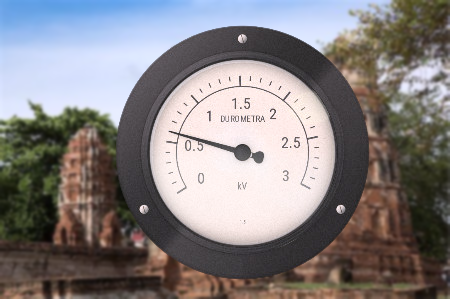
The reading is 0.6 (kV)
